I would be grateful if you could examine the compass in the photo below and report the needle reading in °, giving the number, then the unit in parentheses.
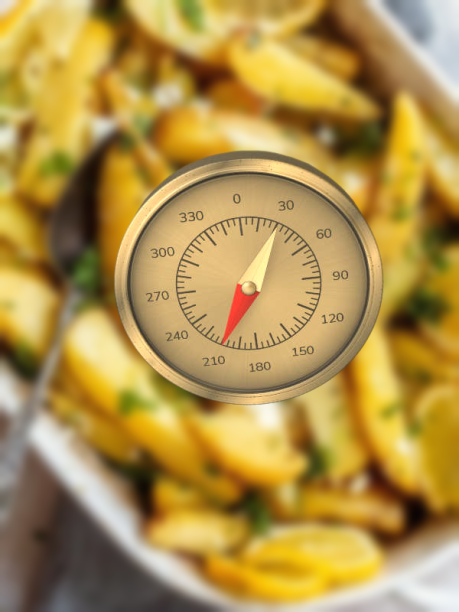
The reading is 210 (°)
